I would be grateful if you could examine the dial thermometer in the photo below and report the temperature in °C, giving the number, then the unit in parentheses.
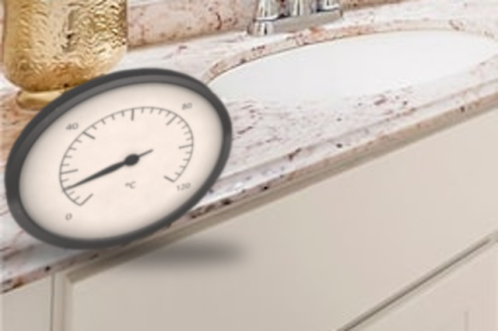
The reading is 12 (°C)
